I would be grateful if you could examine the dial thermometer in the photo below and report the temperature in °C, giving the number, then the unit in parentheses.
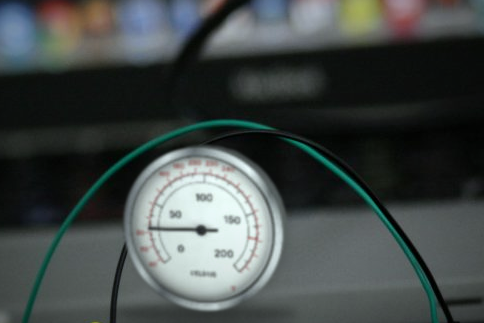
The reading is 30 (°C)
